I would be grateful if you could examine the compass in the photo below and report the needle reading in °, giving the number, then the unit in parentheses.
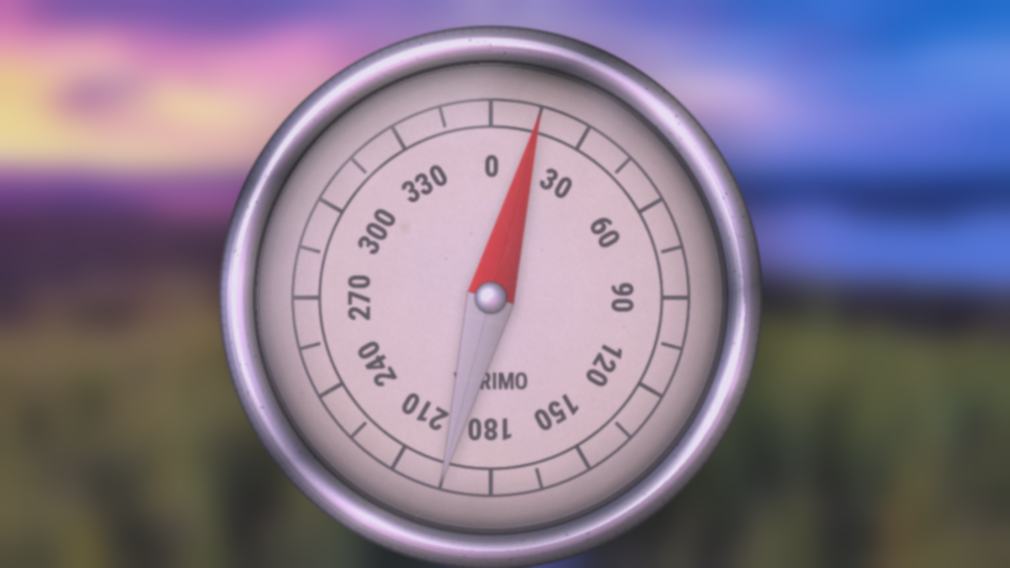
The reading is 15 (°)
